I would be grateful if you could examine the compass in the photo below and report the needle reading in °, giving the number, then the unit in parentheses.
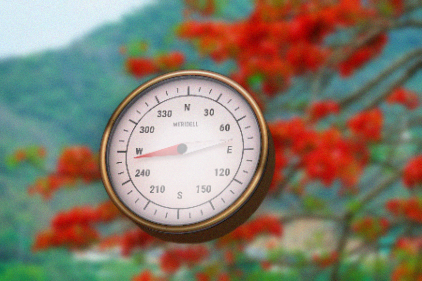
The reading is 260 (°)
